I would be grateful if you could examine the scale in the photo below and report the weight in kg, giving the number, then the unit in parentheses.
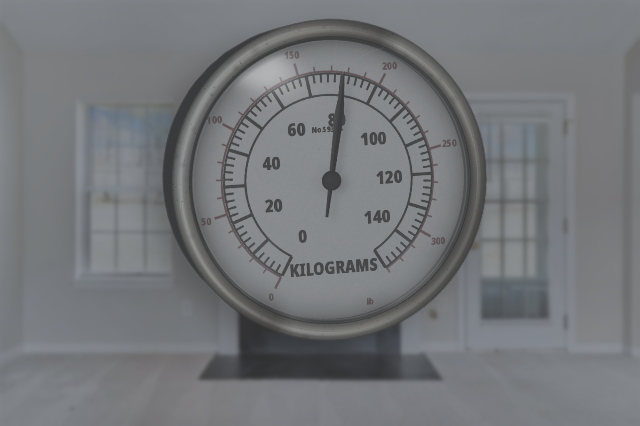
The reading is 80 (kg)
